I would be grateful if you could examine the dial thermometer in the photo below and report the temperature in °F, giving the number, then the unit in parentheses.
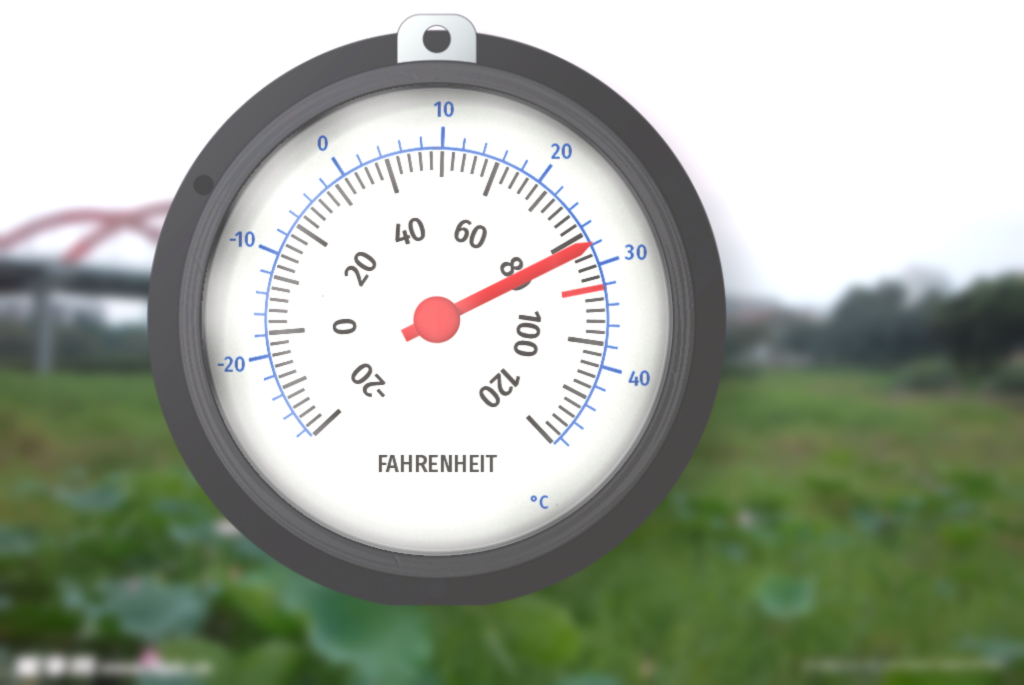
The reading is 82 (°F)
